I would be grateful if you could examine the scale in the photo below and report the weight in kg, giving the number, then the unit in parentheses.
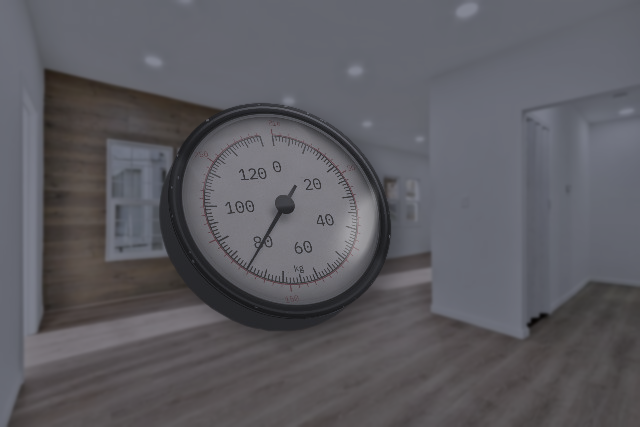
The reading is 80 (kg)
